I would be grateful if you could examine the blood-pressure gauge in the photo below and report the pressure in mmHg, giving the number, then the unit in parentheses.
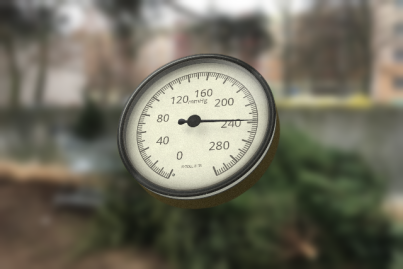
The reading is 240 (mmHg)
